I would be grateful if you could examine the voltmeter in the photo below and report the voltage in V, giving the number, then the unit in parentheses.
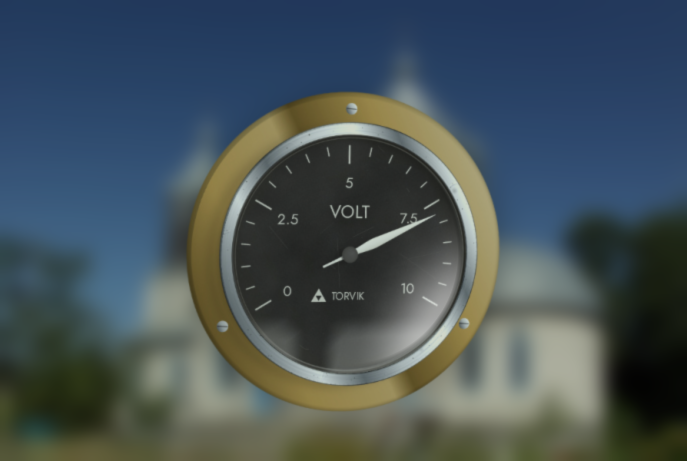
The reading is 7.75 (V)
